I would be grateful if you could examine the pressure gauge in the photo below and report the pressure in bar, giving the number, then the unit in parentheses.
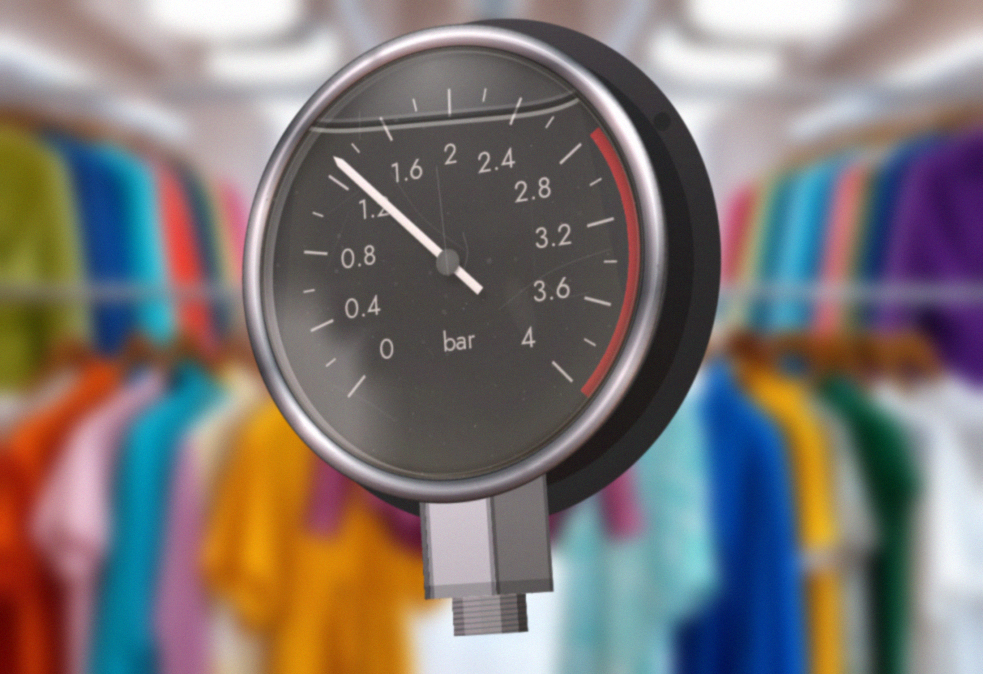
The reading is 1.3 (bar)
